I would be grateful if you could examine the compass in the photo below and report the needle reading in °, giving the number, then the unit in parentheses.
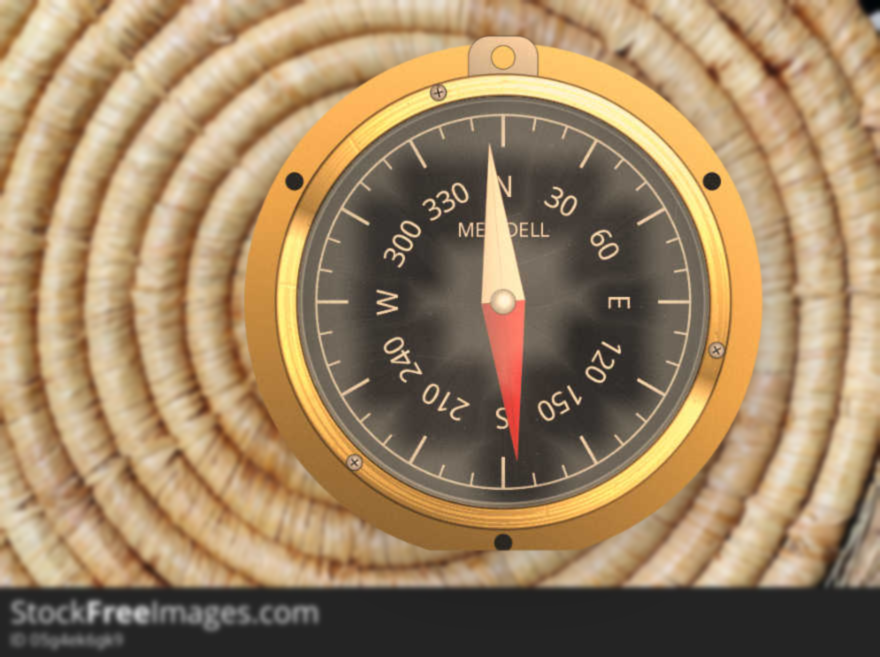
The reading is 175 (°)
